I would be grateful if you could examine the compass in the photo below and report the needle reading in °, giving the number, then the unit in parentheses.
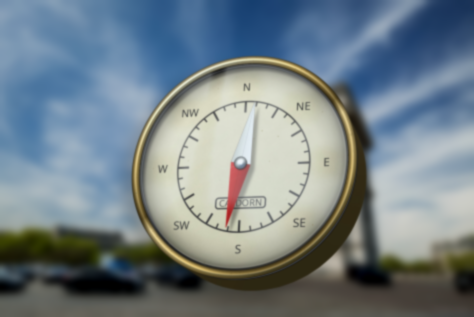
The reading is 190 (°)
